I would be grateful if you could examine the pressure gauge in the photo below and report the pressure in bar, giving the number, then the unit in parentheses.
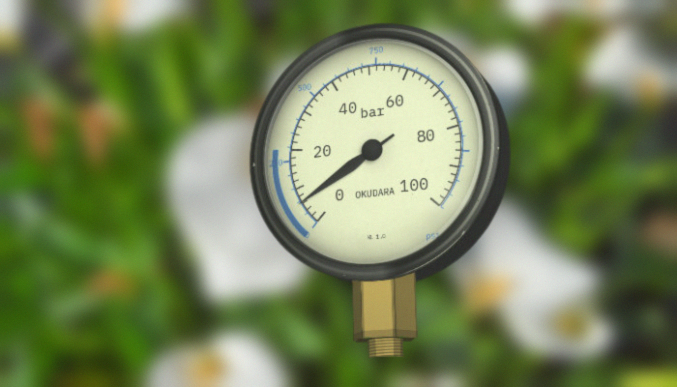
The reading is 6 (bar)
